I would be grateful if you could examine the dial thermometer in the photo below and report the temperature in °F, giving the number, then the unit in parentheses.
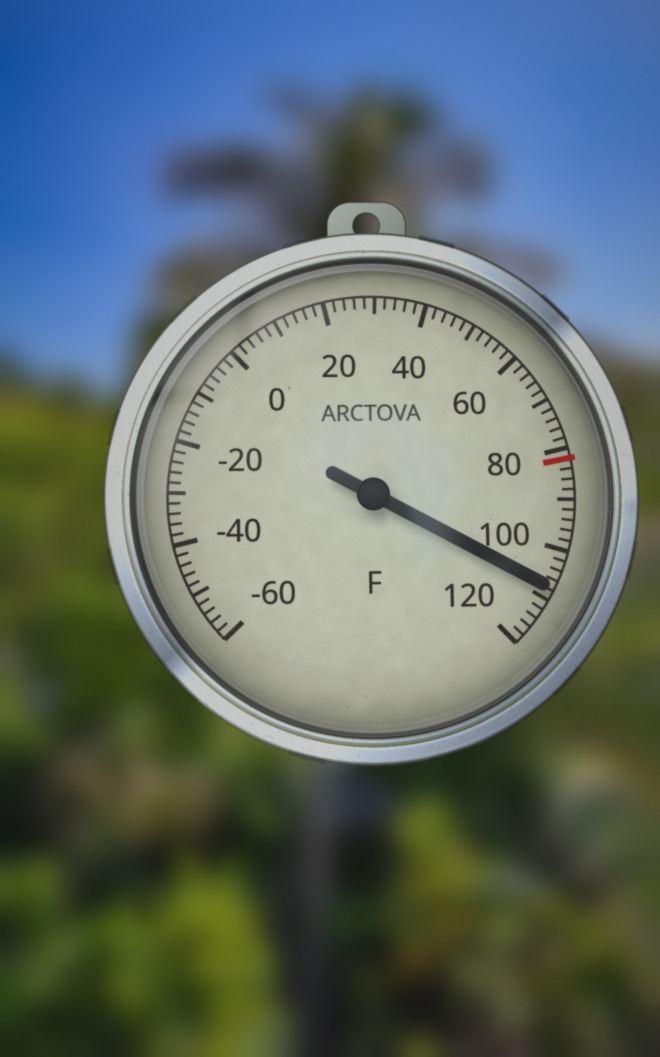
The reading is 108 (°F)
